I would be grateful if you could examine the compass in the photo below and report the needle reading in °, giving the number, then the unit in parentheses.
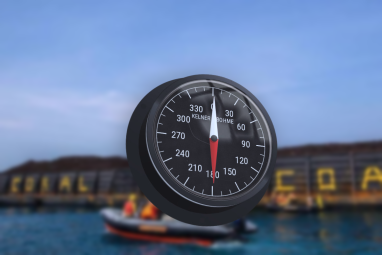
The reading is 180 (°)
